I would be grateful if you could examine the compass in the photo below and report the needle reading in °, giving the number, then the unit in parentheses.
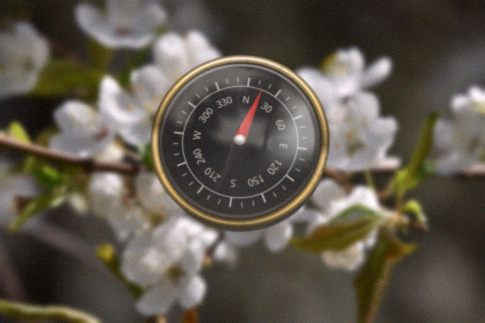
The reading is 15 (°)
